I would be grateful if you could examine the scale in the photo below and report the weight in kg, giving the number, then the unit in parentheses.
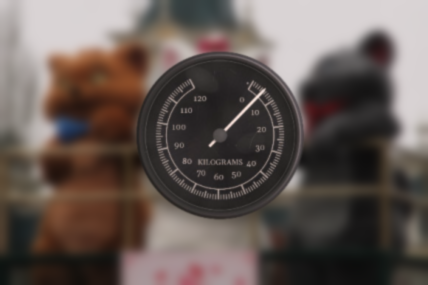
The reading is 5 (kg)
